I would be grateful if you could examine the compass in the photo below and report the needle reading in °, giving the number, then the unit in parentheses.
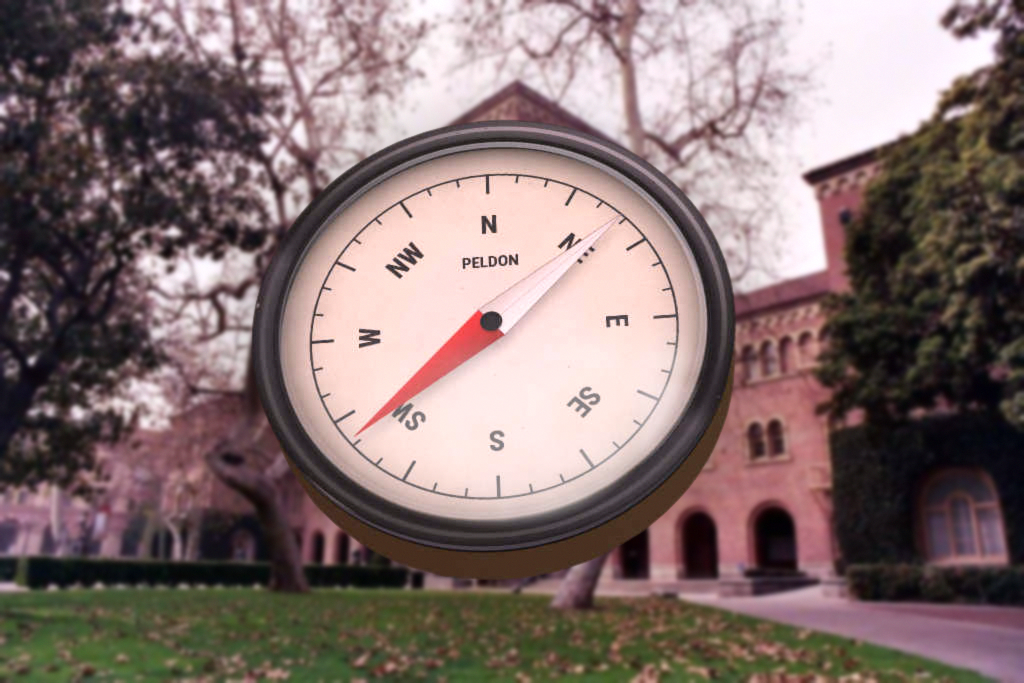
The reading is 230 (°)
